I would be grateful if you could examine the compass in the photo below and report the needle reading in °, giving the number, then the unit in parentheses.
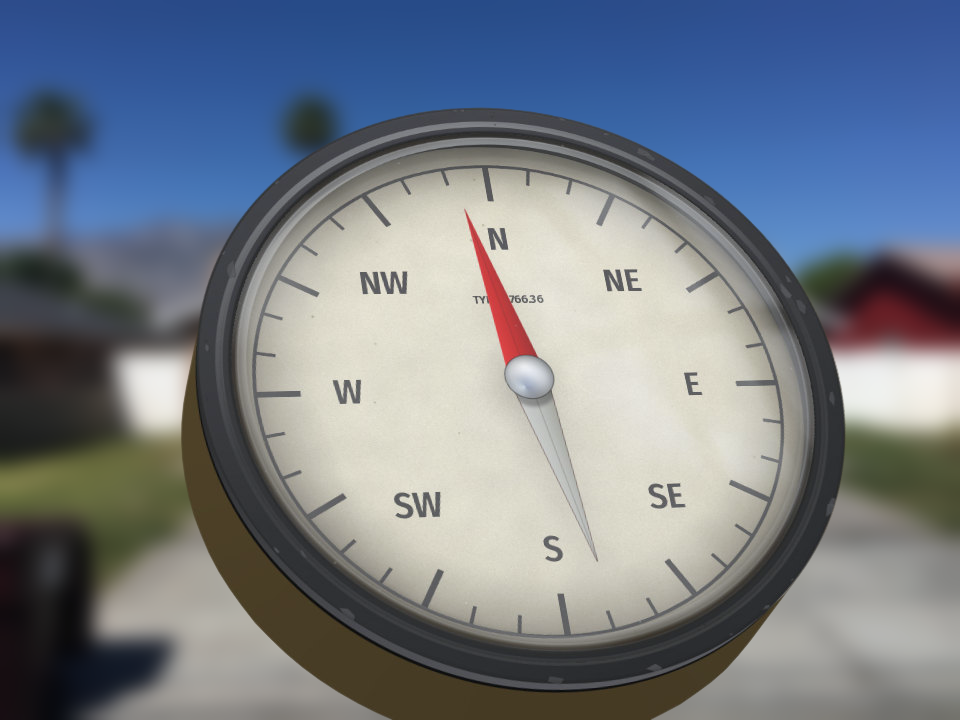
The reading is 350 (°)
